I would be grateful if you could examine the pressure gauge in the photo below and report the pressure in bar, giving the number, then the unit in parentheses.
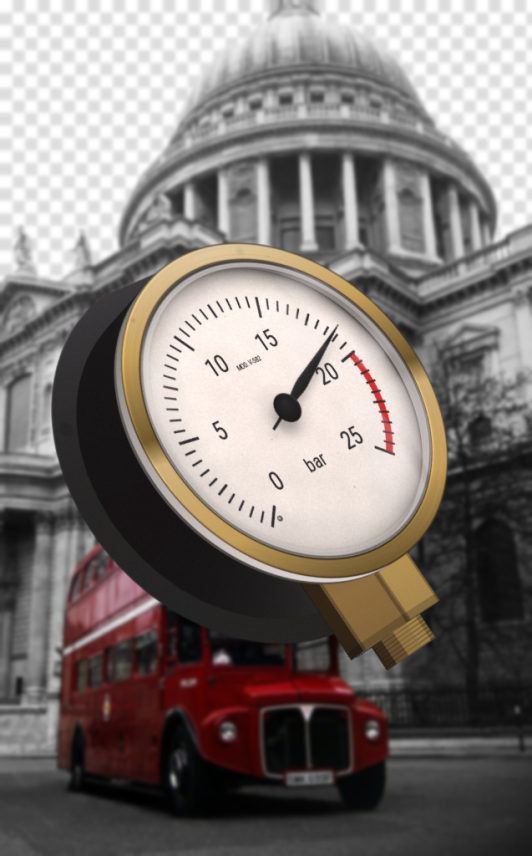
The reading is 18.75 (bar)
